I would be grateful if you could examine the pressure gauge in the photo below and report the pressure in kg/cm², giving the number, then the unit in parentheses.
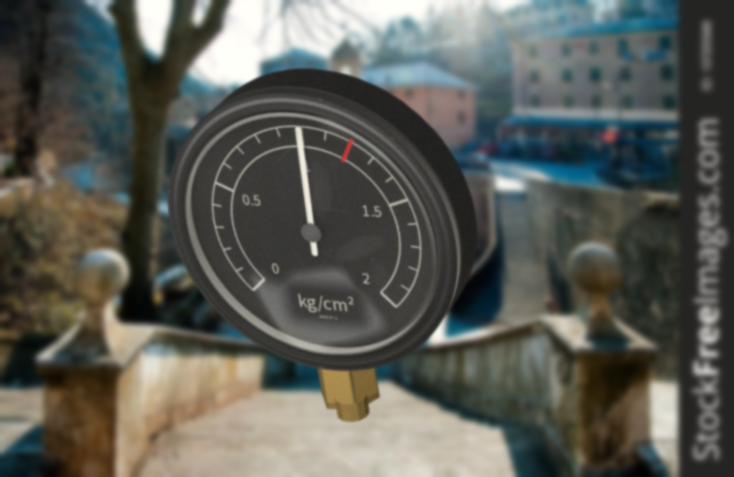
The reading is 1 (kg/cm²)
